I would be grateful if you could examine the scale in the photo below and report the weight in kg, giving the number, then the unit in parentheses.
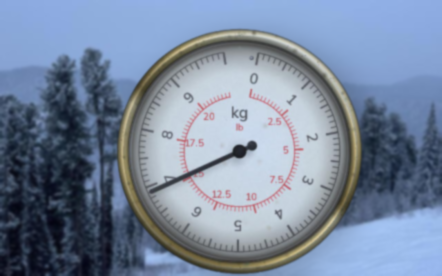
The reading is 6.9 (kg)
